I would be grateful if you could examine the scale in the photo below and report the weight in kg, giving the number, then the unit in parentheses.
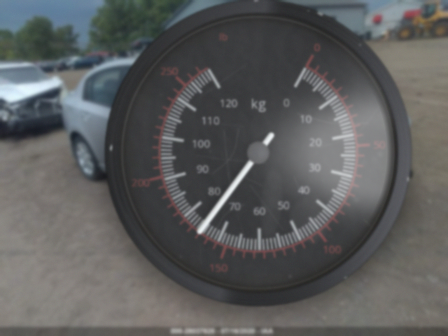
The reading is 75 (kg)
